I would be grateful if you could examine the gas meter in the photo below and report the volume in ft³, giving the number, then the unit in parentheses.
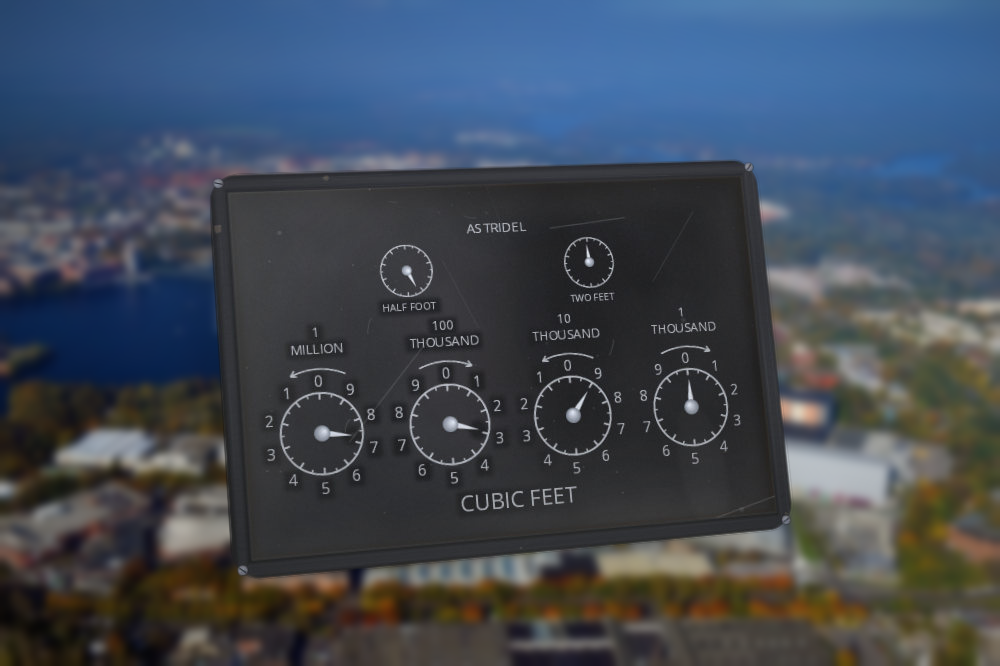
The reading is 729000 (ft³)
